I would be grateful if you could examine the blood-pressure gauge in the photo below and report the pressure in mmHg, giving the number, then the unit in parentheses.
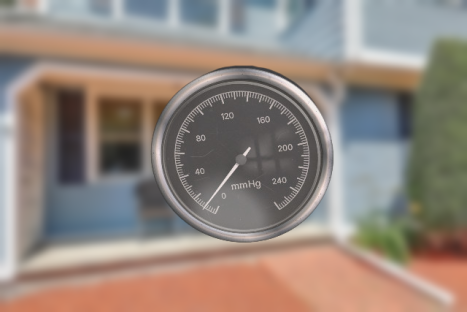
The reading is 10 (mmHg)
